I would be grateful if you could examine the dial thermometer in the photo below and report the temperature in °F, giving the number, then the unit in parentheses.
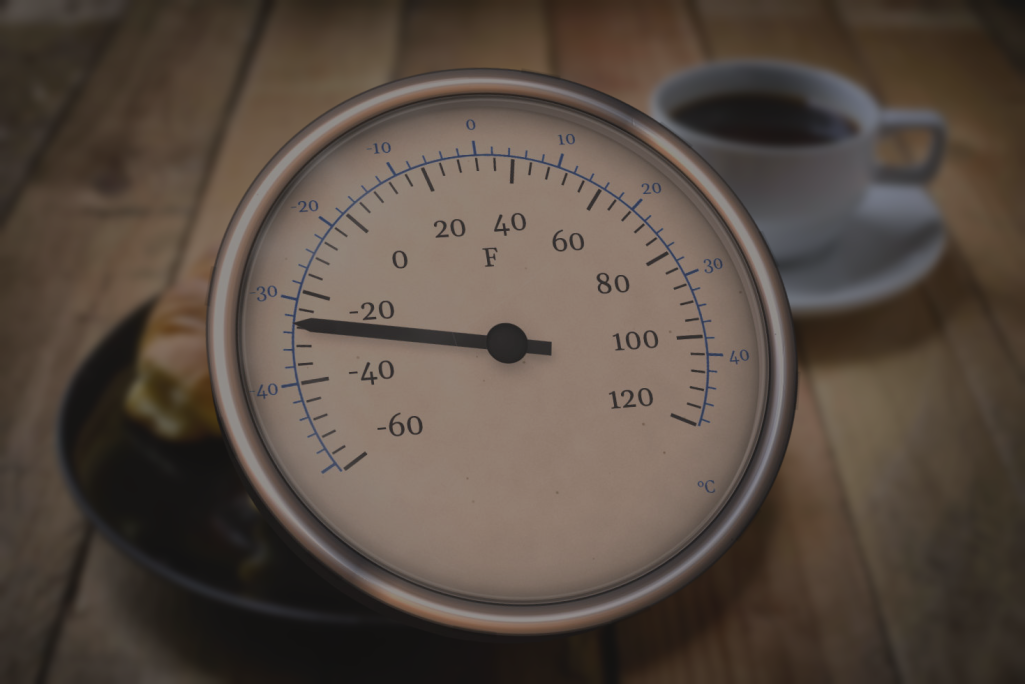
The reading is -28 (°F)
